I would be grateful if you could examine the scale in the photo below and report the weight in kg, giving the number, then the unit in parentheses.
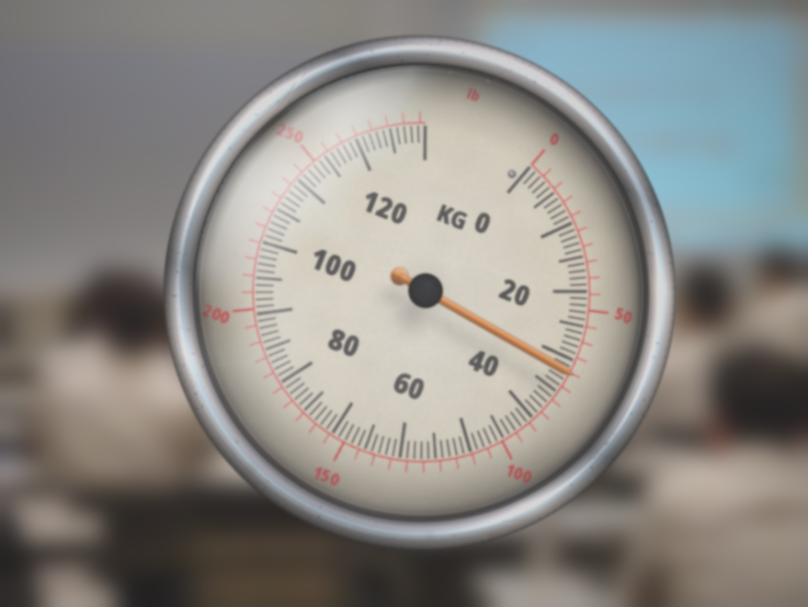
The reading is 32 (kg)
